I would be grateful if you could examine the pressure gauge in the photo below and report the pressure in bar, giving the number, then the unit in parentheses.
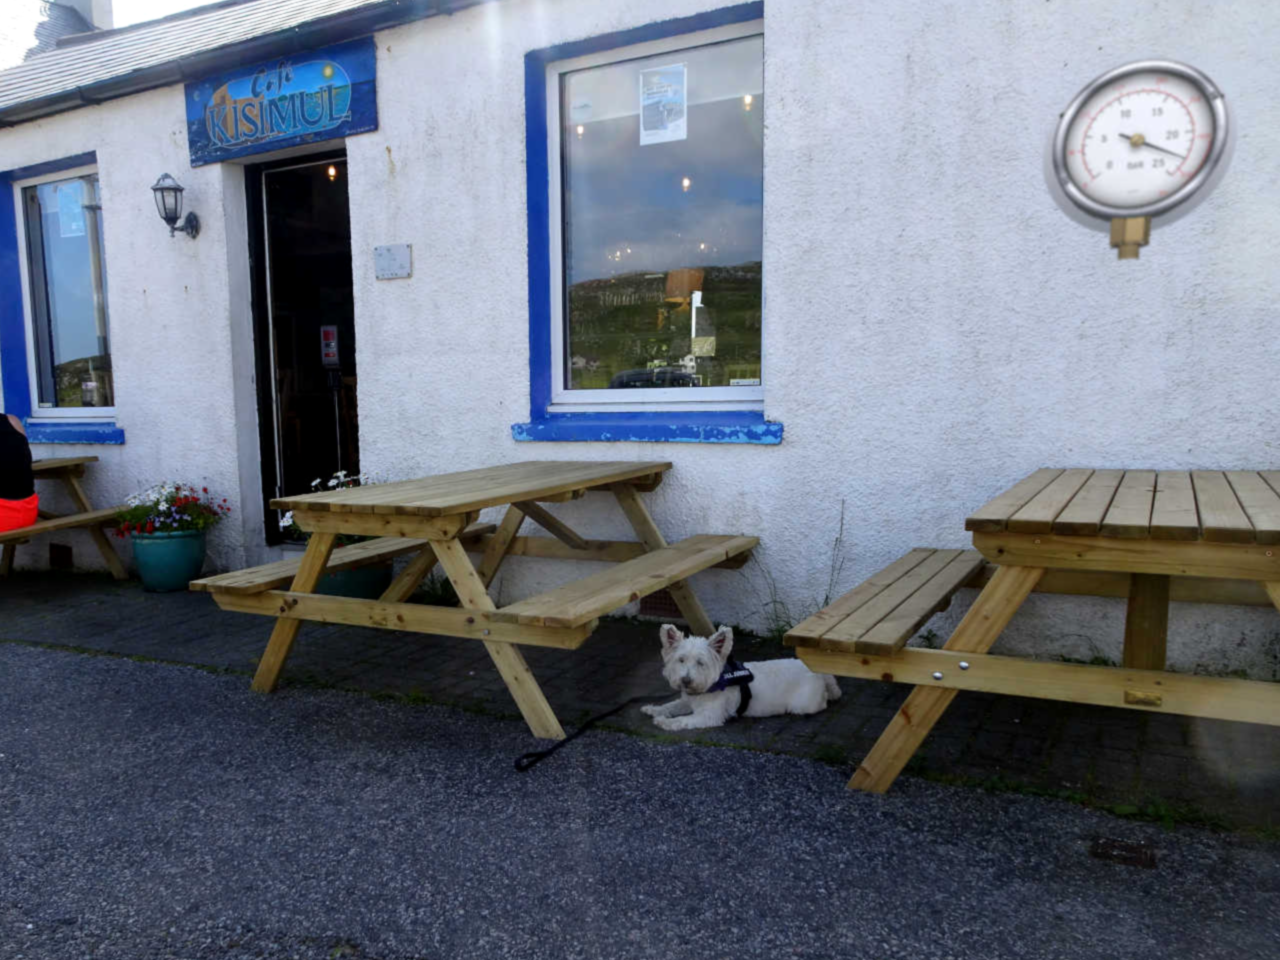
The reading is 23 (bar)
